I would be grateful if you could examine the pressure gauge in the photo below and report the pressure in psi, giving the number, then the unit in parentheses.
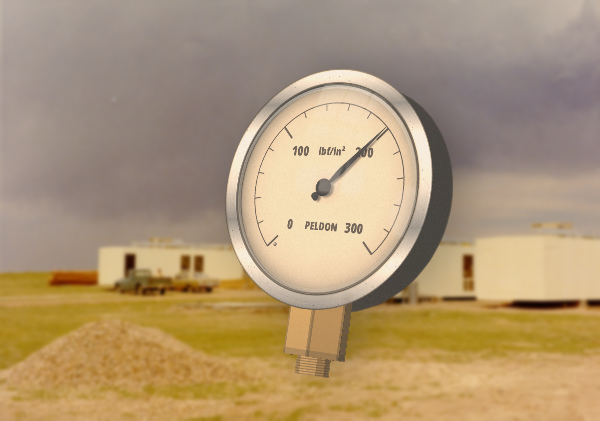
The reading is 200 (psi)
